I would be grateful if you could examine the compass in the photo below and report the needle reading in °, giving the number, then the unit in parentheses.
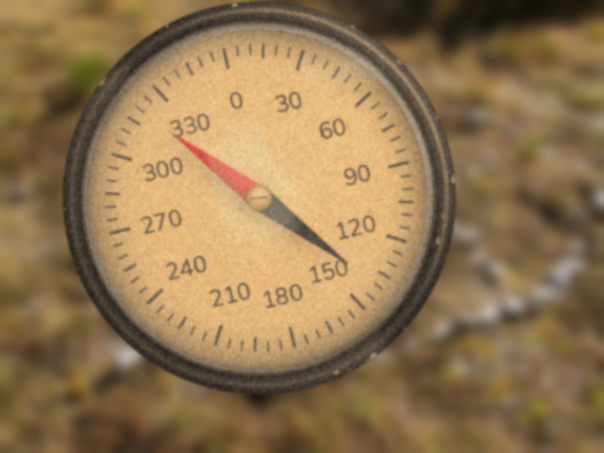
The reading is 320 (°)
